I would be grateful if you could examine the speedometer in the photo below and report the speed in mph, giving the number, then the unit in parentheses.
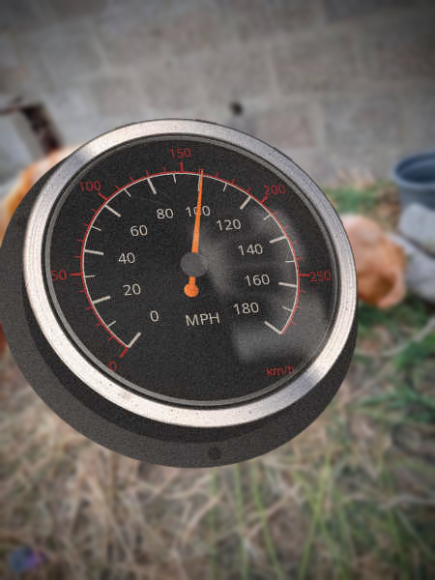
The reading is 100 (mph)
